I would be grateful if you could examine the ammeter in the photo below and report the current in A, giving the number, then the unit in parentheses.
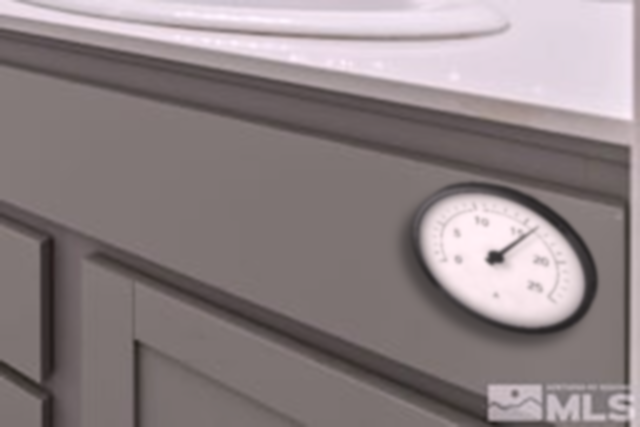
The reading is 16 (A)
